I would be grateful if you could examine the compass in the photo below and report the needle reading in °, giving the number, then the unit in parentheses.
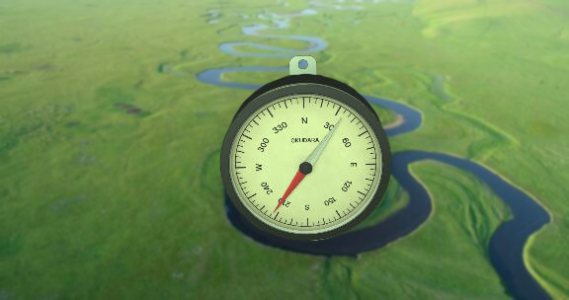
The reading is 215 (°)
